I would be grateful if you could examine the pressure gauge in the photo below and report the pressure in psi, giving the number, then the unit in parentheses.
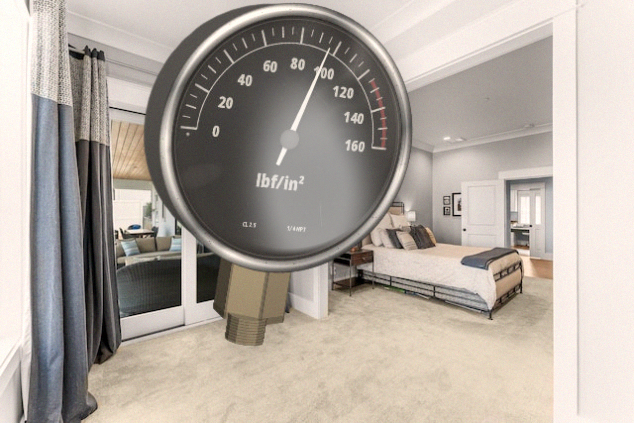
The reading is 95 (psi)
